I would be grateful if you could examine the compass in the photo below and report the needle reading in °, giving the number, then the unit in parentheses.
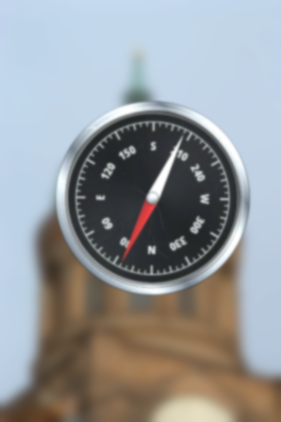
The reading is 25 (°)
